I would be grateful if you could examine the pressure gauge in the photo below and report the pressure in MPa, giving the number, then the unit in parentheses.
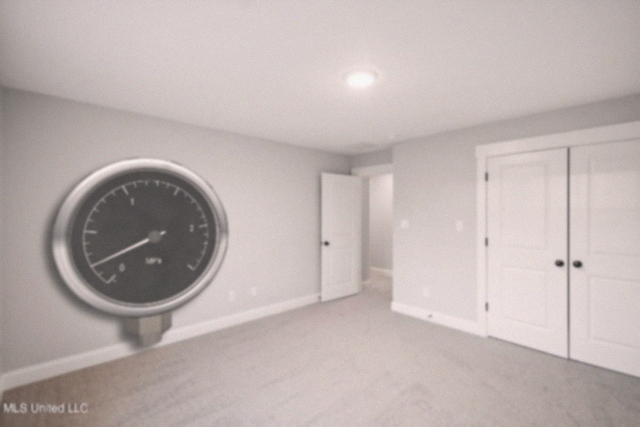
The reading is 0.2 (MPa)
